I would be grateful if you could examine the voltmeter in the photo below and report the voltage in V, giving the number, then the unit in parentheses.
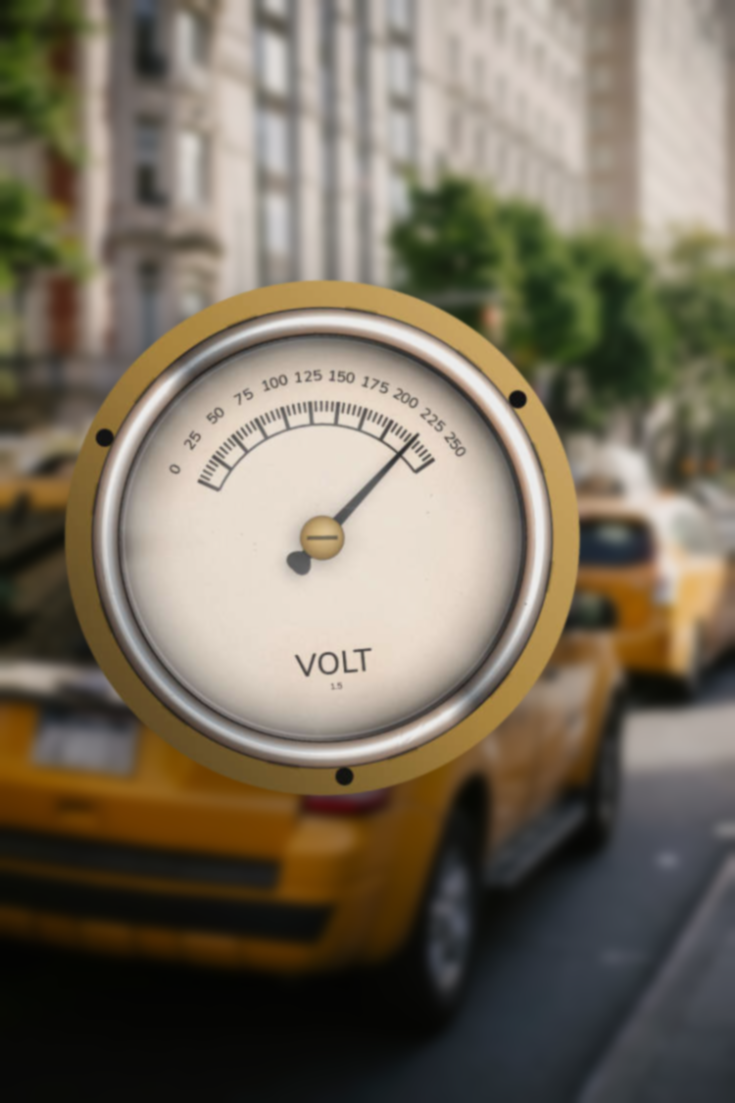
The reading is 225 (V)
